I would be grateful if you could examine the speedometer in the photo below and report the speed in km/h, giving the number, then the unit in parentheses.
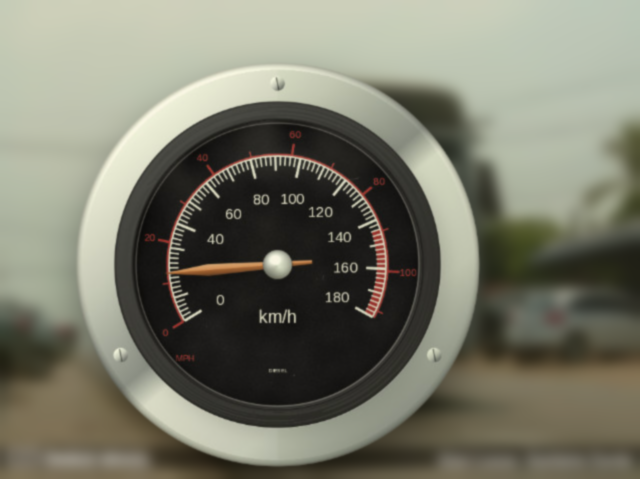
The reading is 20 (km/h)
